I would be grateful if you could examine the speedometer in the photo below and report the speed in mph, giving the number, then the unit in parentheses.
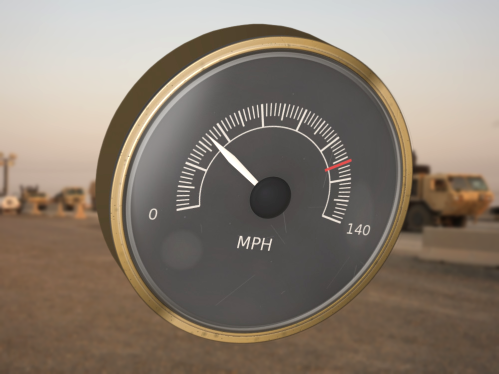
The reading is 34 (mph)
